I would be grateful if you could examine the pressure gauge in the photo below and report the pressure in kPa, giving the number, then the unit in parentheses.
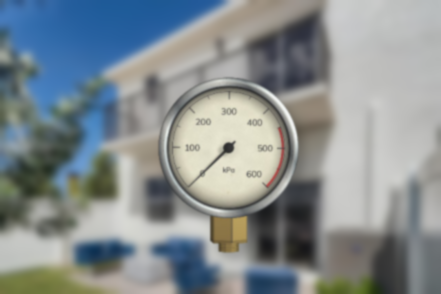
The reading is 0 (kPa)
